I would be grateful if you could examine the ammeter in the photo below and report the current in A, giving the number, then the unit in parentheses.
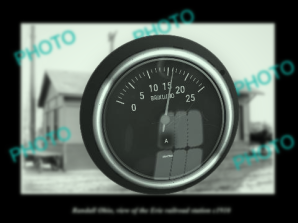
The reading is 16 (A)
